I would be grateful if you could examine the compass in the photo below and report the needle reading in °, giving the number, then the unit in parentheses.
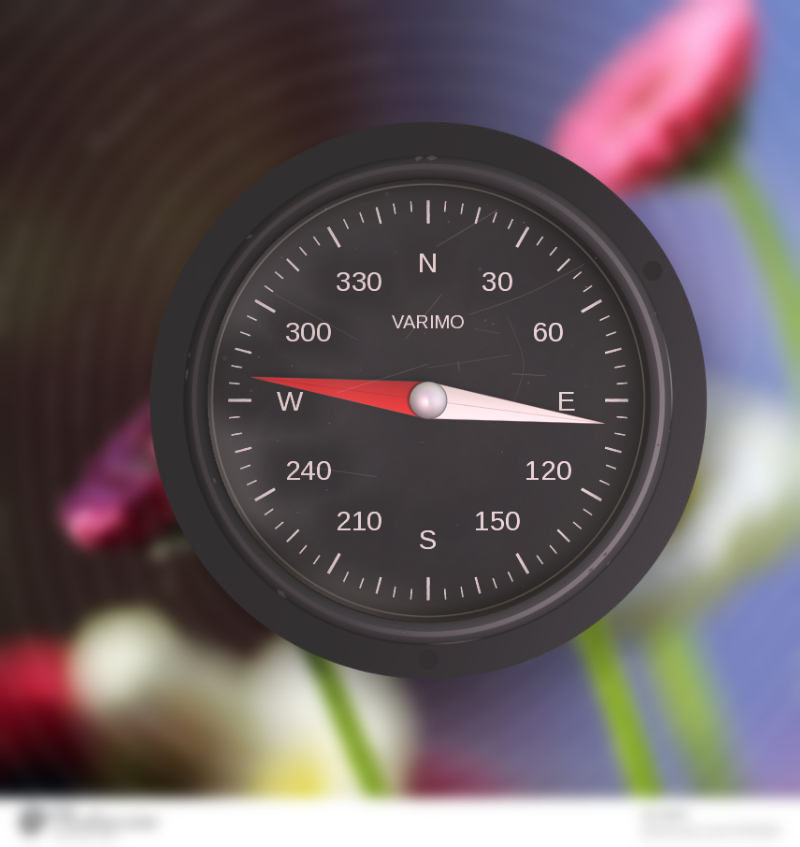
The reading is 277.5 (°)
